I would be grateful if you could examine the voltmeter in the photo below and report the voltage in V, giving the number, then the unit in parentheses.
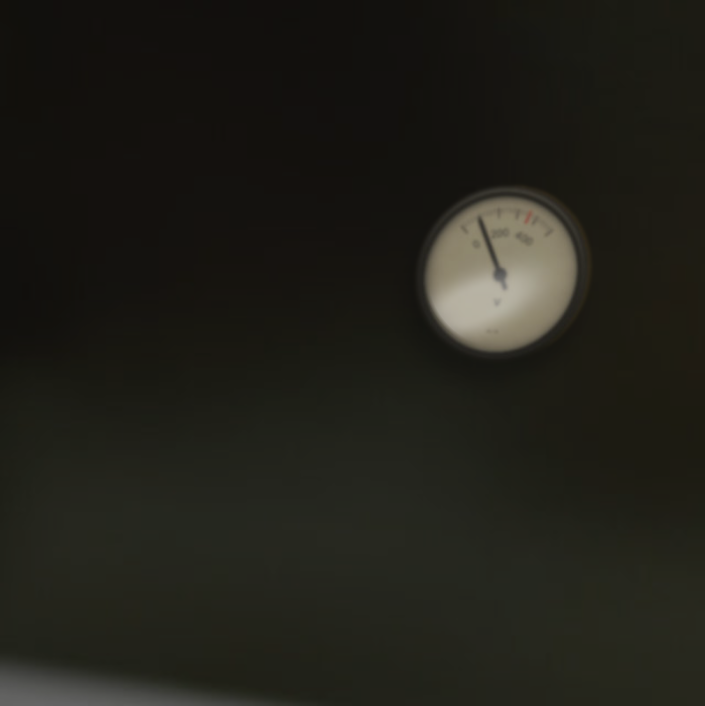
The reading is 100 (V)
